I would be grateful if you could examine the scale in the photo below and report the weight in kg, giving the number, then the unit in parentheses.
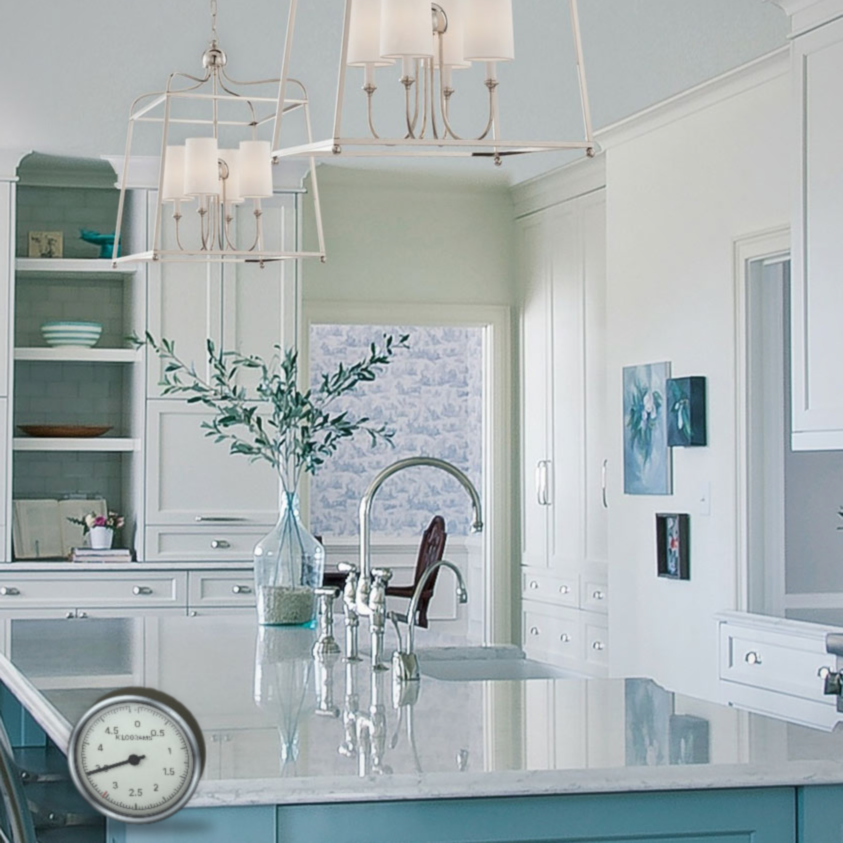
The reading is 3.5 (kg)
